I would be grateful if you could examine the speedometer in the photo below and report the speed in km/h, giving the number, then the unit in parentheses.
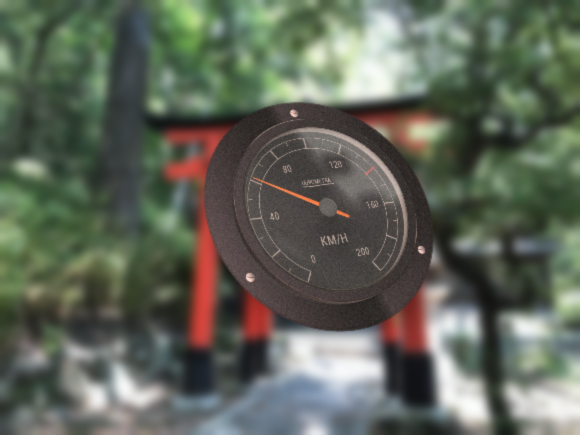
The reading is 60 (km/h)
